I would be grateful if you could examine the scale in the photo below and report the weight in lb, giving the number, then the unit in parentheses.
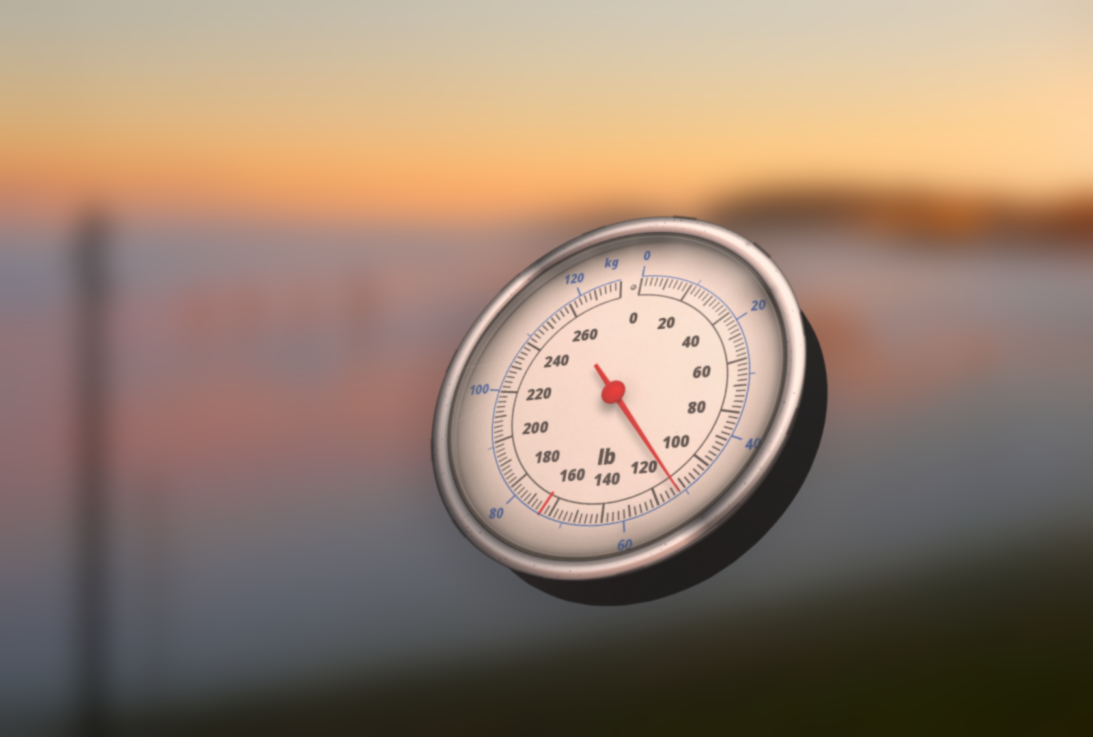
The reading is 112 (lb)
